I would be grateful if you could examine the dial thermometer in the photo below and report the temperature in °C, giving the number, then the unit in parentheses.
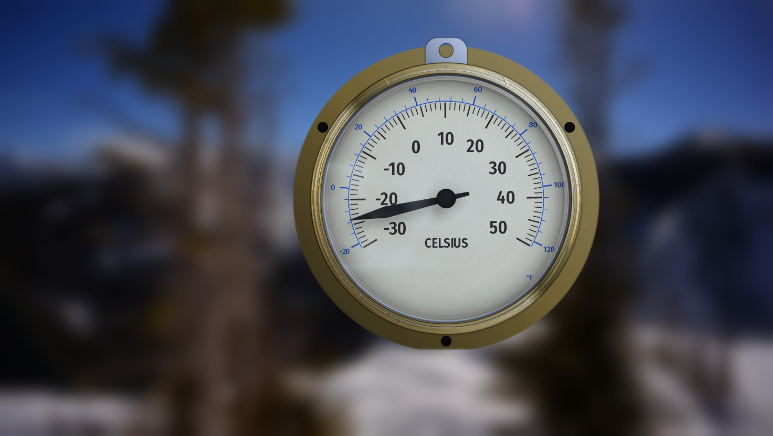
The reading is -24 (°C)
